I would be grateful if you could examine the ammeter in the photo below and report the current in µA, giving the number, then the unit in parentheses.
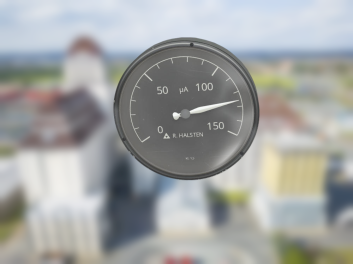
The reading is 125 (µA)
